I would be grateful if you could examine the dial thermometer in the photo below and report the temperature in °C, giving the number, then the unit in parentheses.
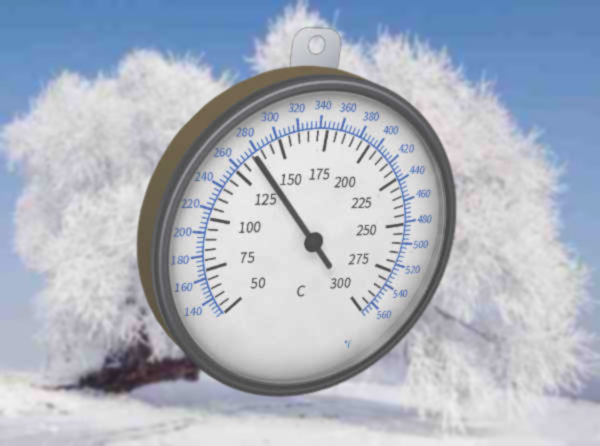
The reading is 135 (°C)
